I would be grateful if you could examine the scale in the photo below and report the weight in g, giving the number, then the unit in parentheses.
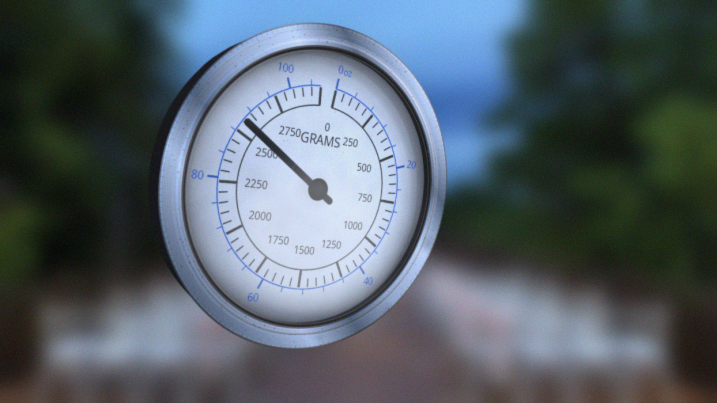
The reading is 2550 (g)
